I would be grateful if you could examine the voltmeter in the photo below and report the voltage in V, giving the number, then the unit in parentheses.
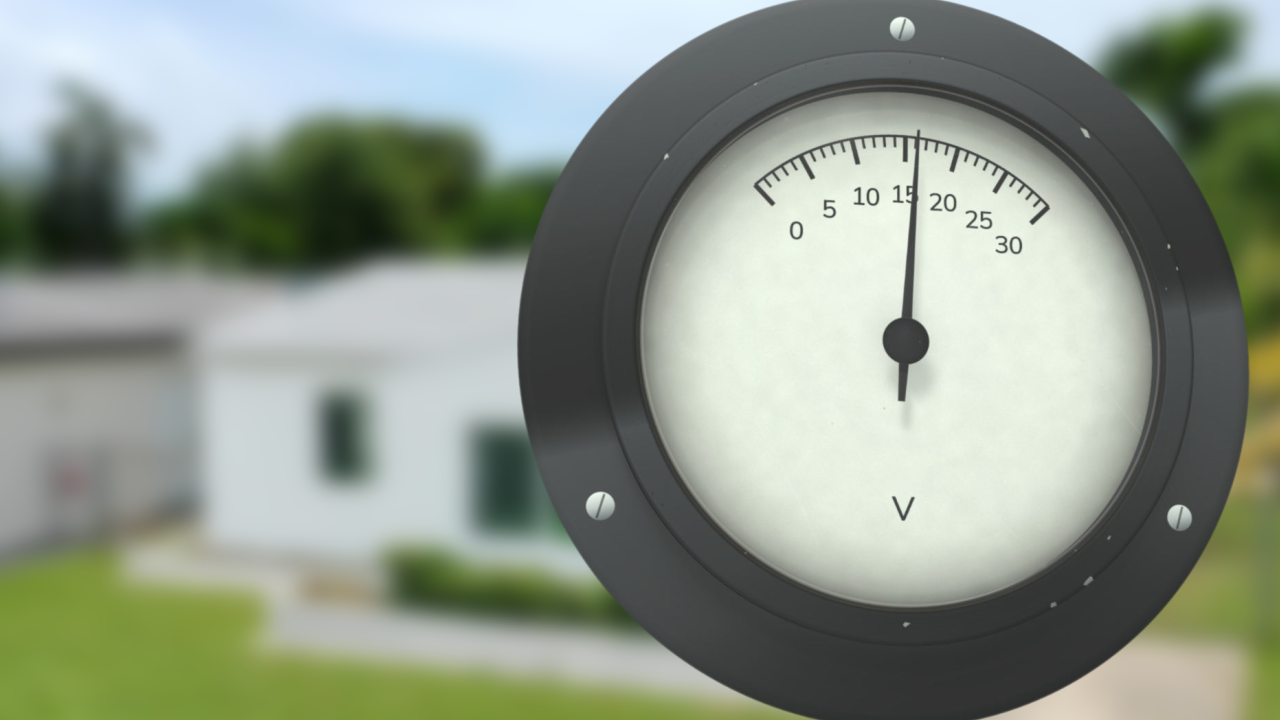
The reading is 16 (V)
